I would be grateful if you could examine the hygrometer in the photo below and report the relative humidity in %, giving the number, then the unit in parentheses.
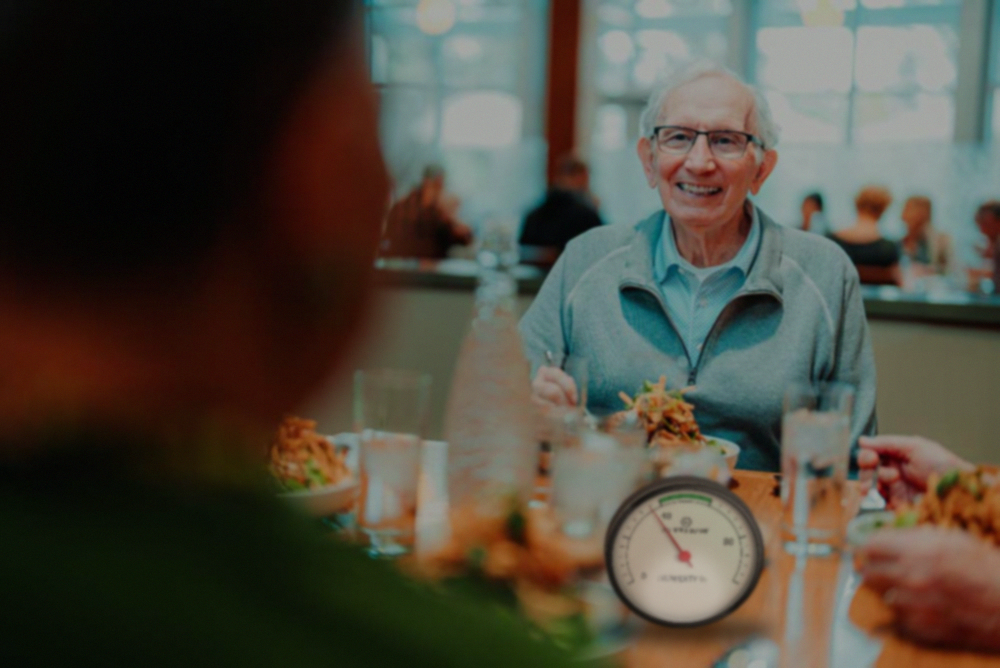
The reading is 36 (%)
